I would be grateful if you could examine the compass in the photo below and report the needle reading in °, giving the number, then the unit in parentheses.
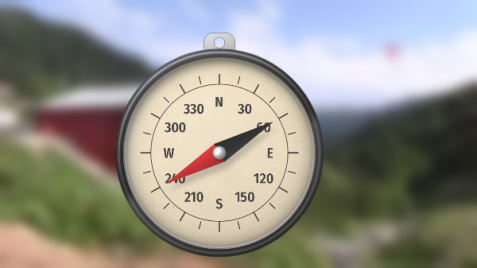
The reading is 240 (°)
